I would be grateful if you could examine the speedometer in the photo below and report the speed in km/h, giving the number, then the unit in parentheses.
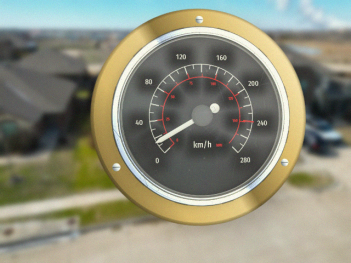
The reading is 15 (km/h)
